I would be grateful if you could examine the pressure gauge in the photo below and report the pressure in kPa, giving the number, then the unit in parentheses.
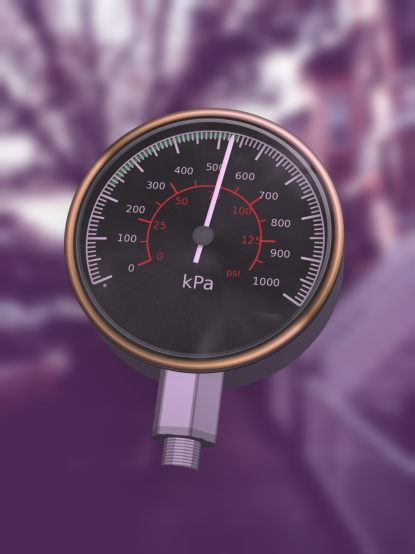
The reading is 530 (kPa)
